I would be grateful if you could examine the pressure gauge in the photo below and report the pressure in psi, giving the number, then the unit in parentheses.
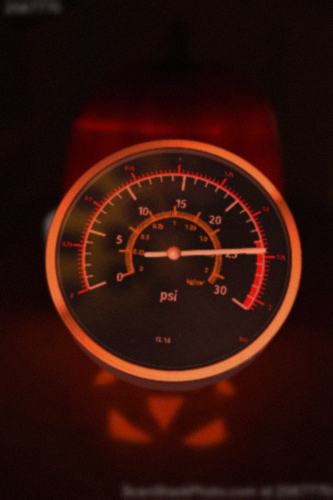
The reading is 25 (psi)
